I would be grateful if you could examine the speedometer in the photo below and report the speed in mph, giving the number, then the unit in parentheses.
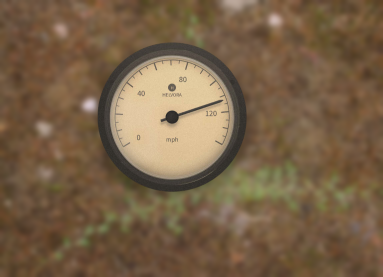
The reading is 112.5 (mph)
